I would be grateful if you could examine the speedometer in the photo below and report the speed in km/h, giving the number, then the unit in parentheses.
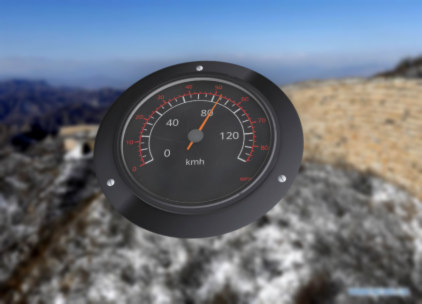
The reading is 85 (km/h)
